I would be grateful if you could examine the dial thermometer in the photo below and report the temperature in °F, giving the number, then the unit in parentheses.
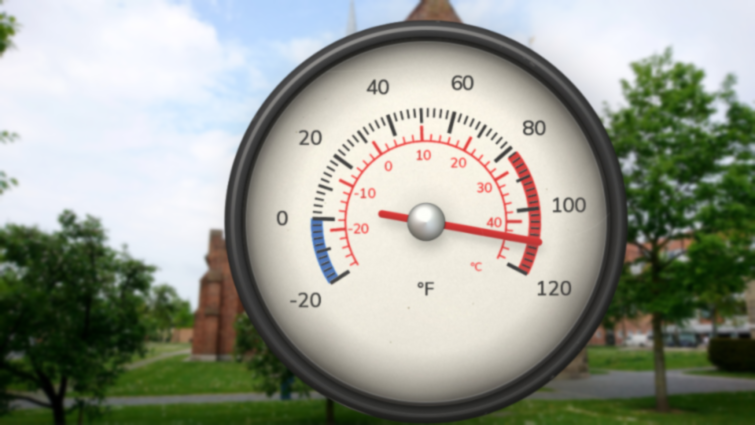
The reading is 110 (°F)
